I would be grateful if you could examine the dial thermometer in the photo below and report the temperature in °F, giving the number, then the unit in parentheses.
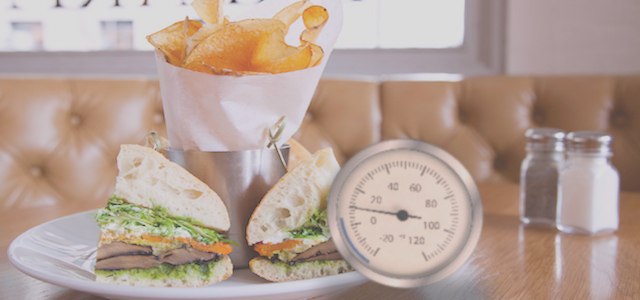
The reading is 10 (°F)
